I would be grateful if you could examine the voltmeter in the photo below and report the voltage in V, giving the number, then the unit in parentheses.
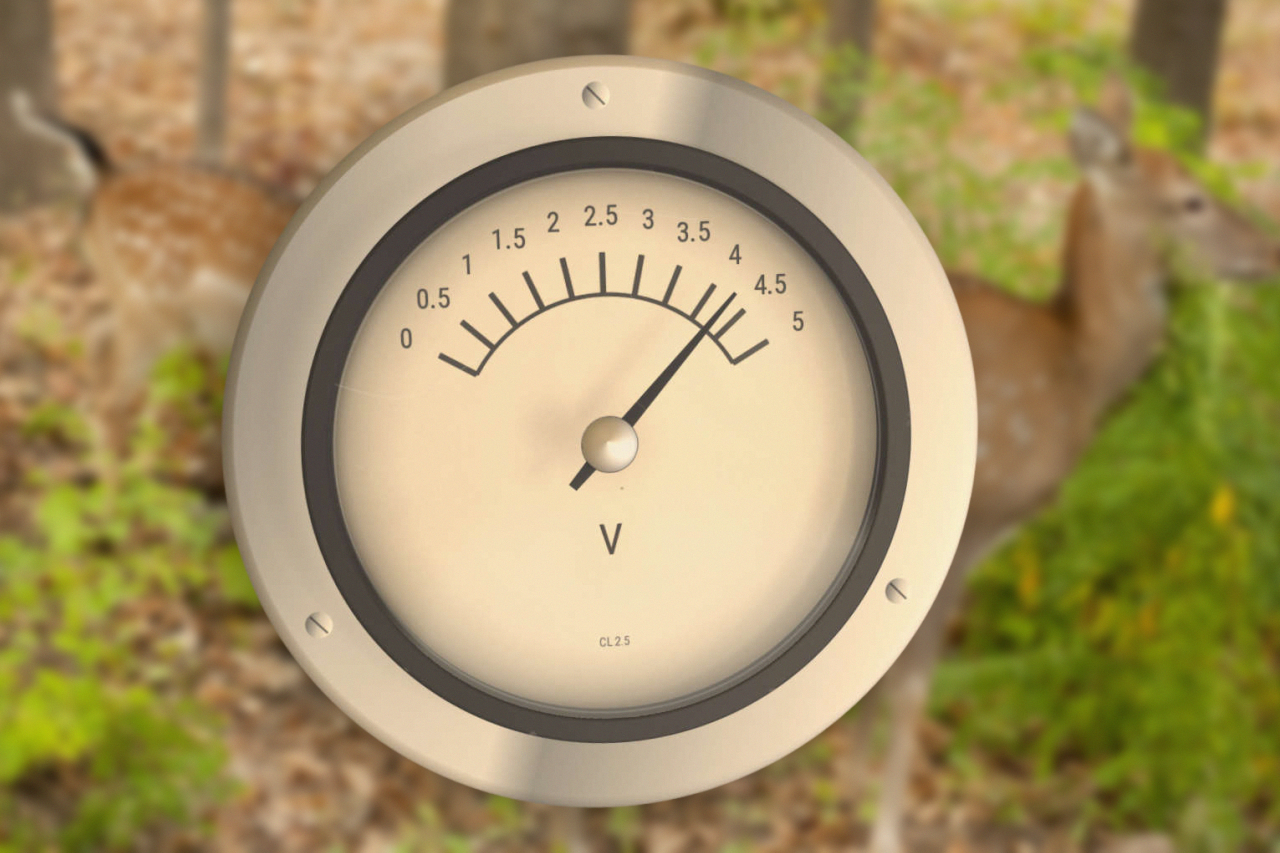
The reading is 4.25 (V)
